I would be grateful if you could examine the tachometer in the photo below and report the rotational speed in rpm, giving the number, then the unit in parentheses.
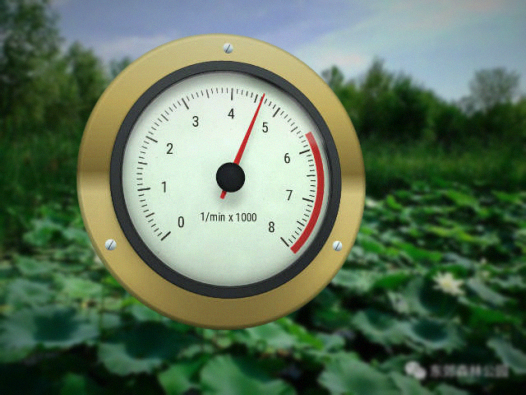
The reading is 4600 (rpm)
